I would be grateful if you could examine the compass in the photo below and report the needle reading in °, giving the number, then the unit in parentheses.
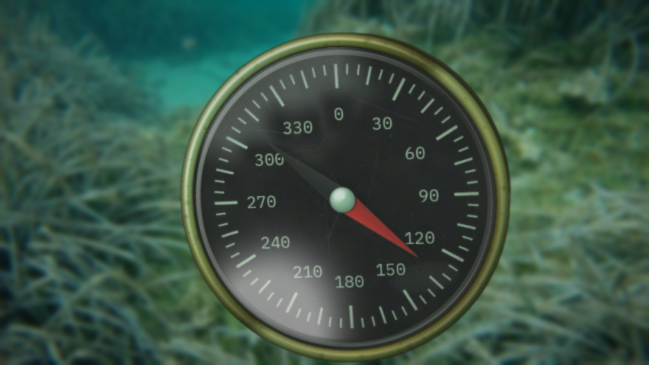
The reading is 130 (°)
